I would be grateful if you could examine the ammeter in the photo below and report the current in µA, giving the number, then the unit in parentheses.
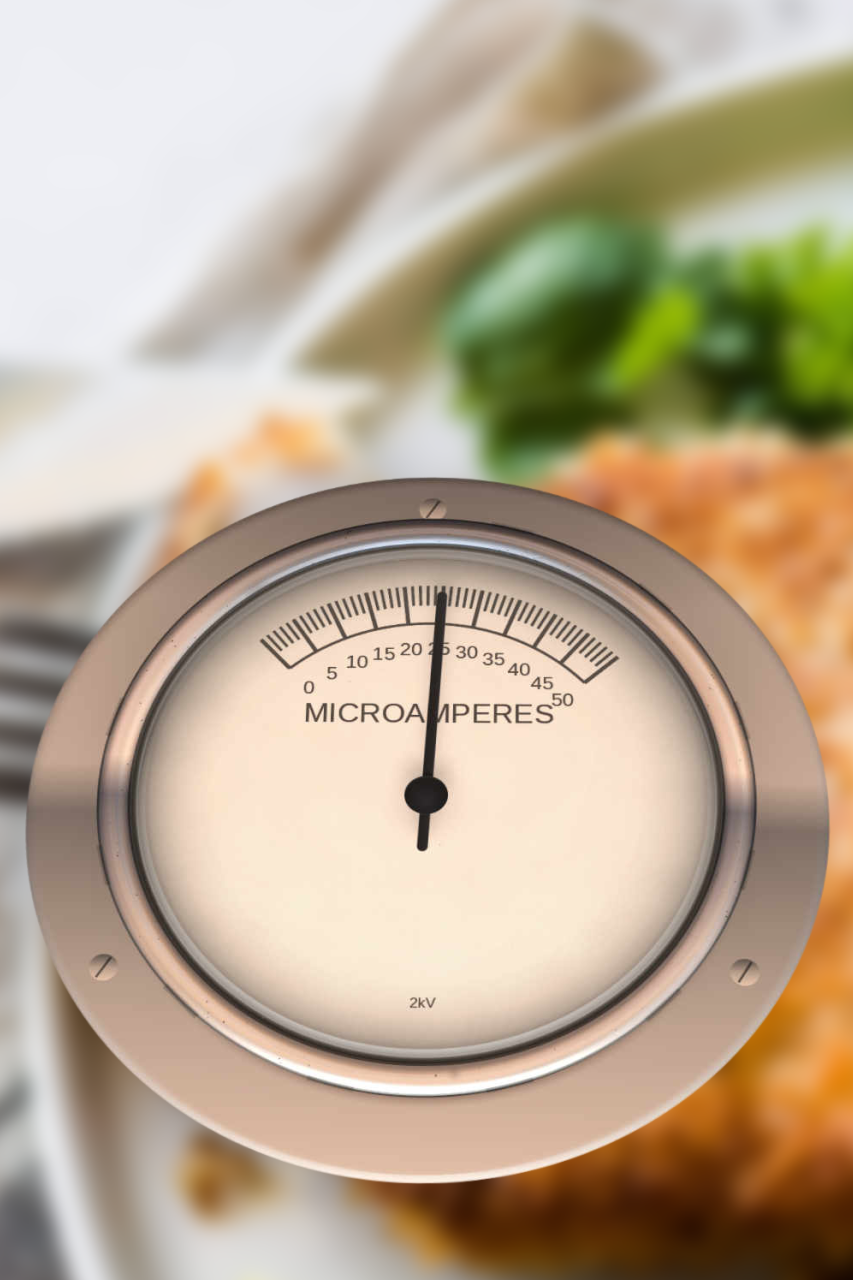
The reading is 25 (µA)
